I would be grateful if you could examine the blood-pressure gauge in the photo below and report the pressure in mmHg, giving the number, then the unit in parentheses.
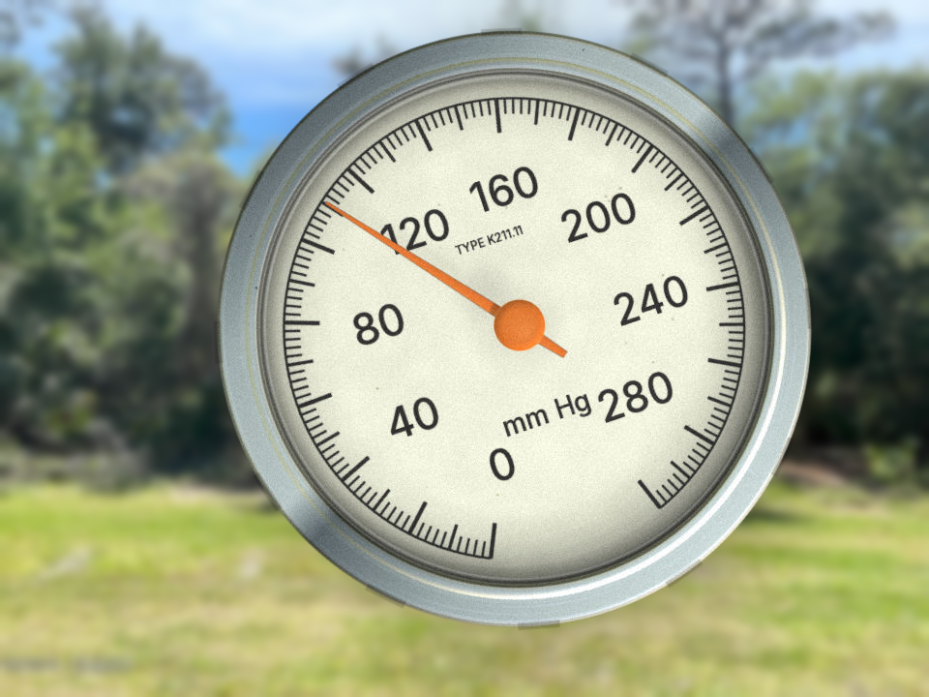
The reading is 110 (mmHg)
